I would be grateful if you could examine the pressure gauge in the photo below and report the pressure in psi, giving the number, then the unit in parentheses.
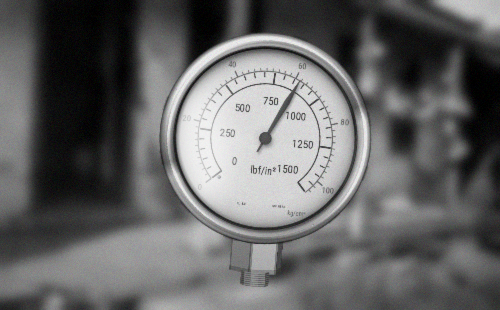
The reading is 875 (psi)
